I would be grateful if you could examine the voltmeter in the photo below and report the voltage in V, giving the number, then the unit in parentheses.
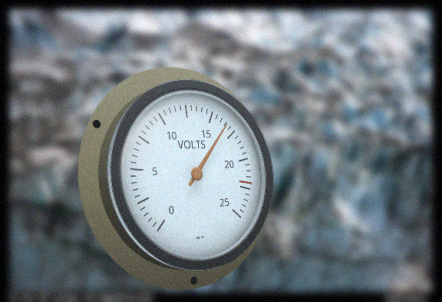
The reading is 16.5 (V)
